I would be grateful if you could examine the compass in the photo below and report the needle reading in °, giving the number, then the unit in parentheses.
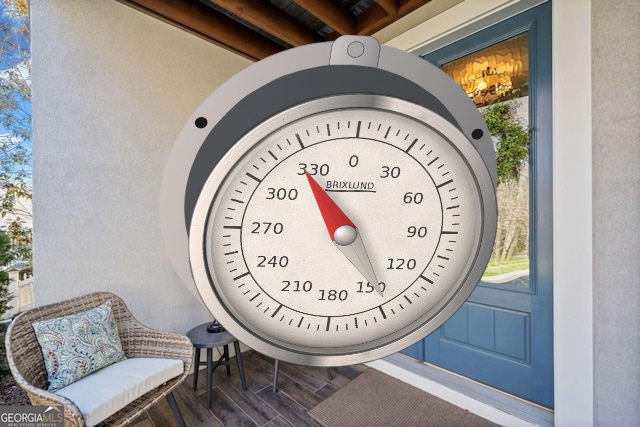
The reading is 325 (°)
